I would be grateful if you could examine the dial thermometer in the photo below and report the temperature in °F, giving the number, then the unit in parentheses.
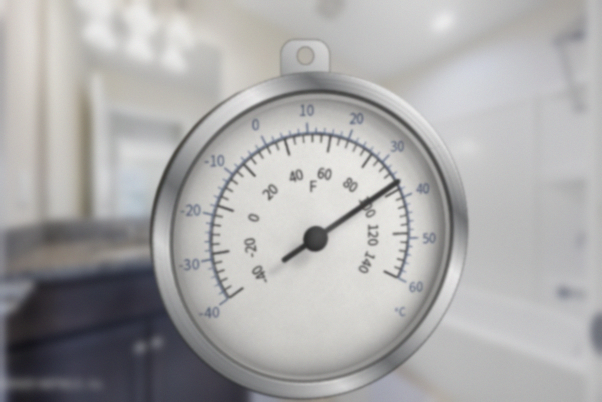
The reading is 96 (°F)
